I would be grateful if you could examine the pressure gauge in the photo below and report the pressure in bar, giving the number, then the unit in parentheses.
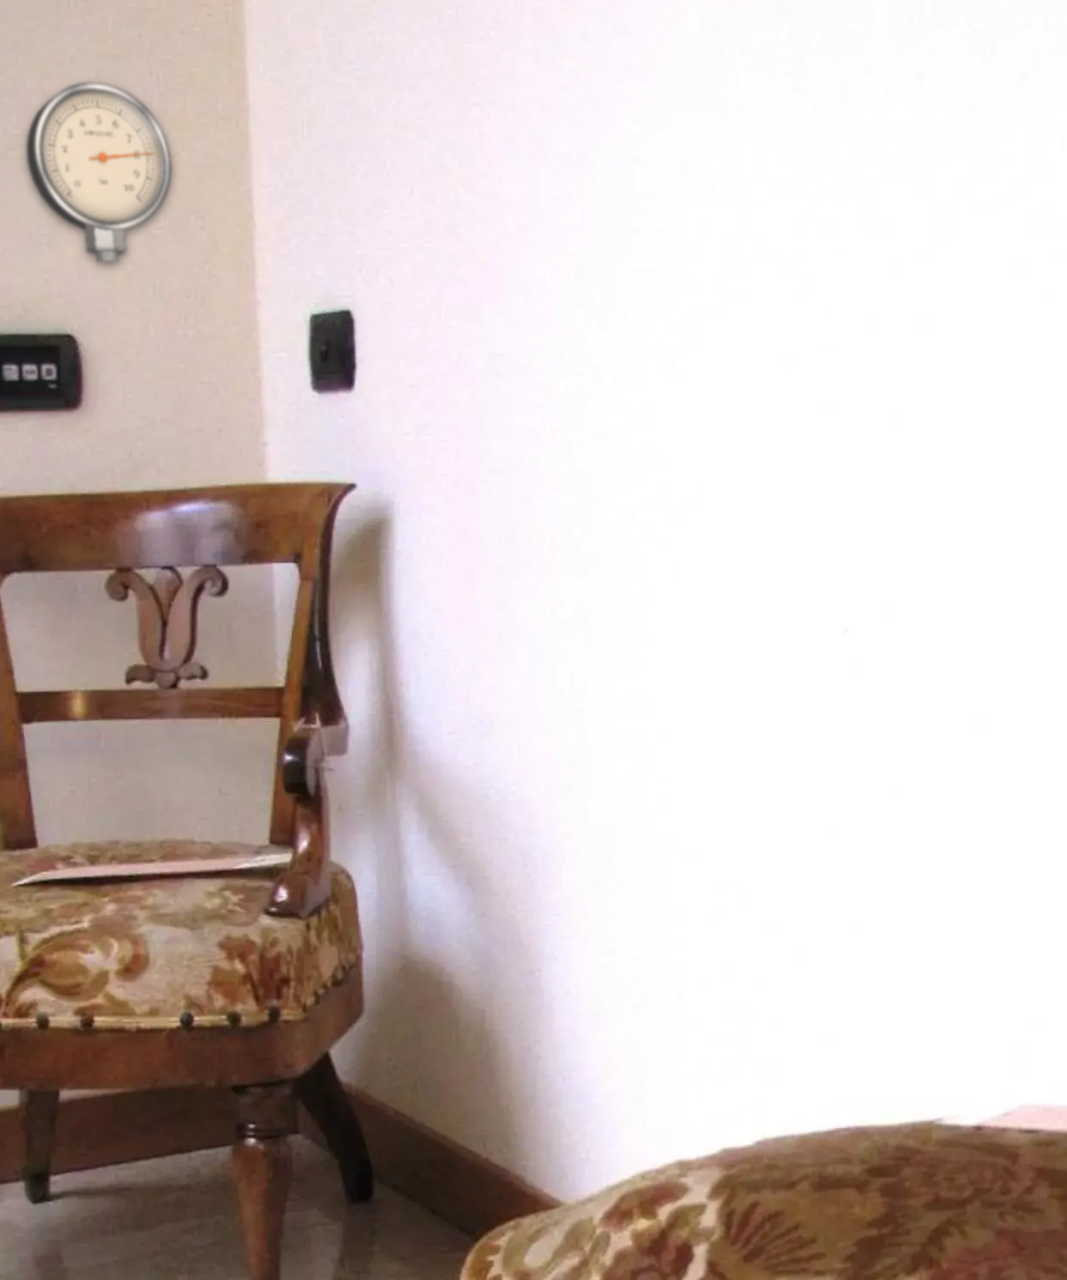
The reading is 8 (bar)
